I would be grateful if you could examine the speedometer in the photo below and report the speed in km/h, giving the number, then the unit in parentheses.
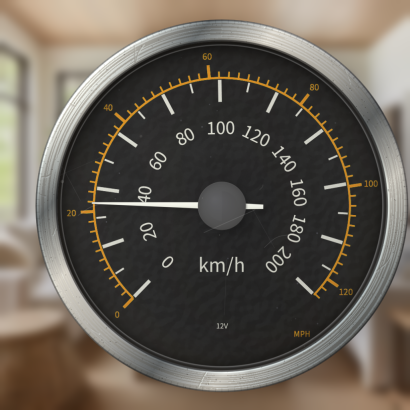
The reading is 35 (km/h)
